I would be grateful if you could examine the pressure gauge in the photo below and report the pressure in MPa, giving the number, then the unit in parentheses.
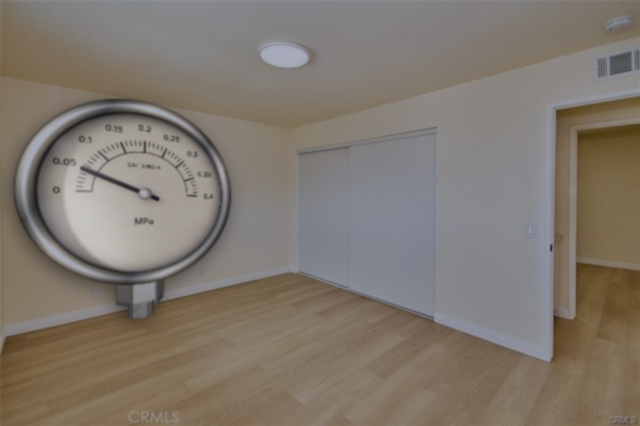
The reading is 0.05 (MPa)
